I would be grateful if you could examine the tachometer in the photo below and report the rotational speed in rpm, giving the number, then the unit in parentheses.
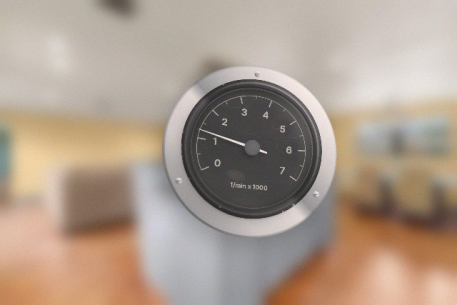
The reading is 1250 (rpm)
